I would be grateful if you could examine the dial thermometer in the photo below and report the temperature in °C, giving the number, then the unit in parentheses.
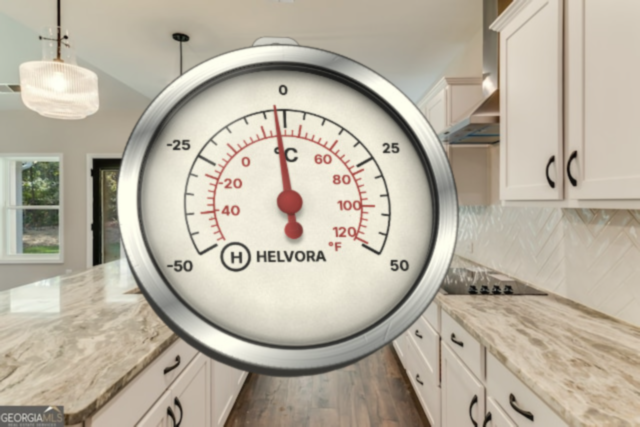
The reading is -2.5 (°C)
